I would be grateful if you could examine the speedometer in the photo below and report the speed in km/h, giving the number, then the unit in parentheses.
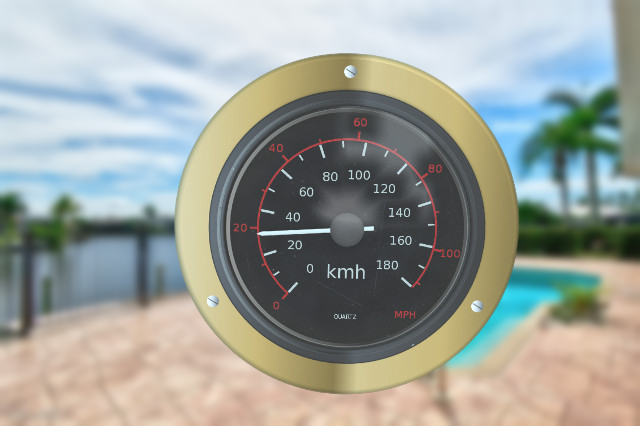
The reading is 30 (km/h)
